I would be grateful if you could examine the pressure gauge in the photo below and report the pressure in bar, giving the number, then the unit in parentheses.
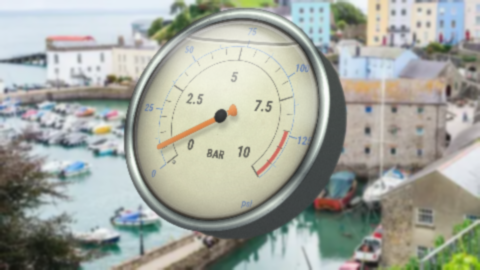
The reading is 0.5 (bar)
